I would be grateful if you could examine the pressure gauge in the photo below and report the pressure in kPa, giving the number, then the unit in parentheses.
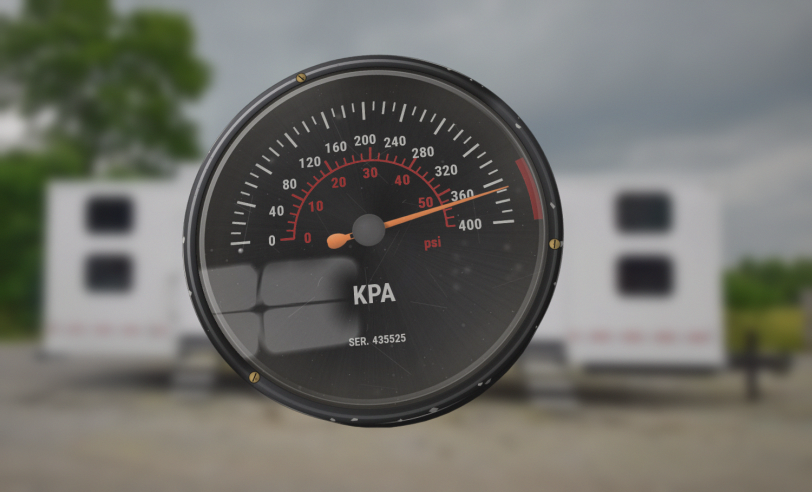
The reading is 370 (kPa)
